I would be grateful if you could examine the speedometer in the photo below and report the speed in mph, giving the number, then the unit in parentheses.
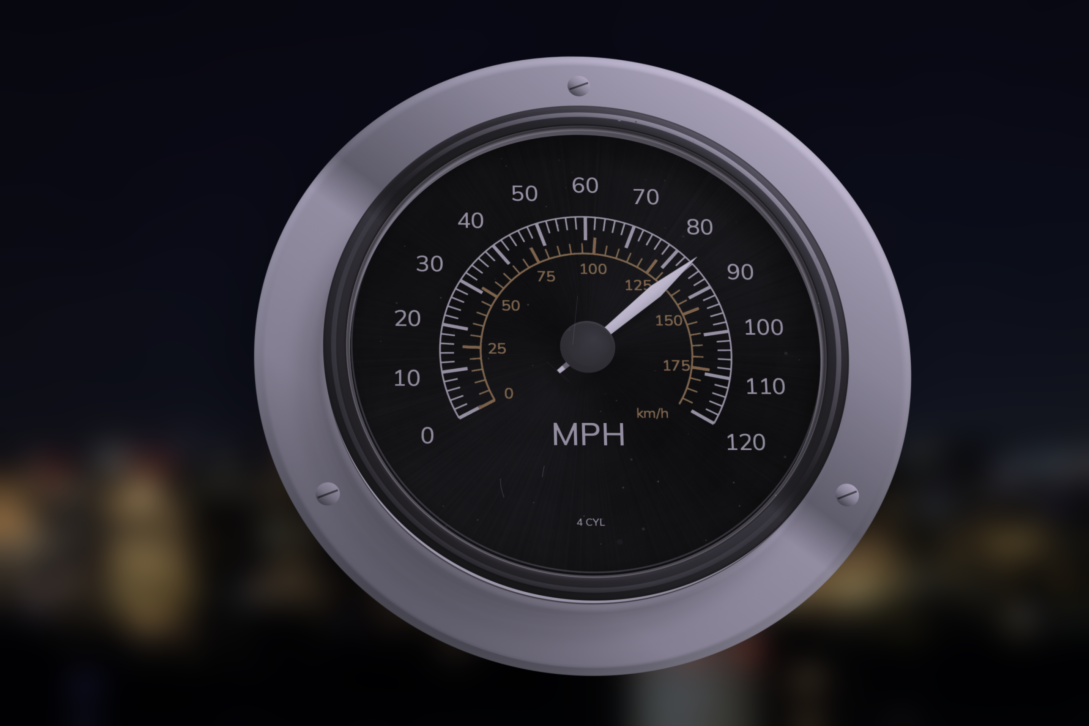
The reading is 84 (mph)
